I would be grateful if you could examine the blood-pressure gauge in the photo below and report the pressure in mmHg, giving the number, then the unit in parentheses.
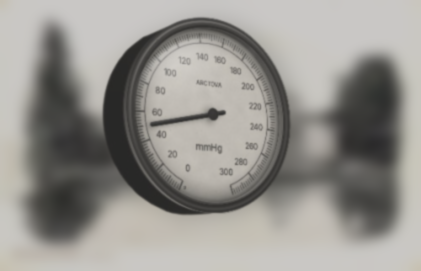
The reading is 50 (mmHg)
